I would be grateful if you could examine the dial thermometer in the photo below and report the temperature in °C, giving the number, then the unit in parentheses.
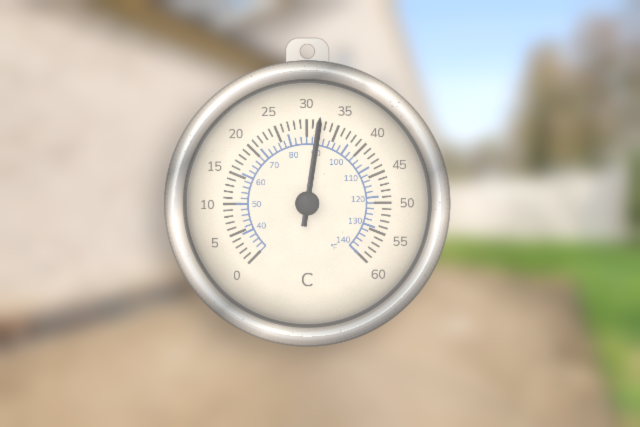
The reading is 32 (°C)
